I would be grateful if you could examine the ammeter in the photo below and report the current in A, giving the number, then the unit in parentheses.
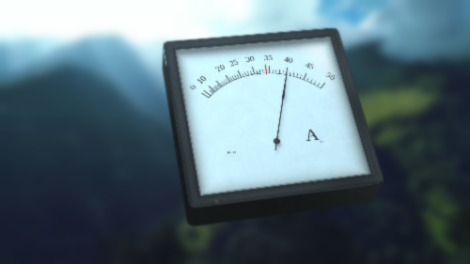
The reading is 40 (A)
